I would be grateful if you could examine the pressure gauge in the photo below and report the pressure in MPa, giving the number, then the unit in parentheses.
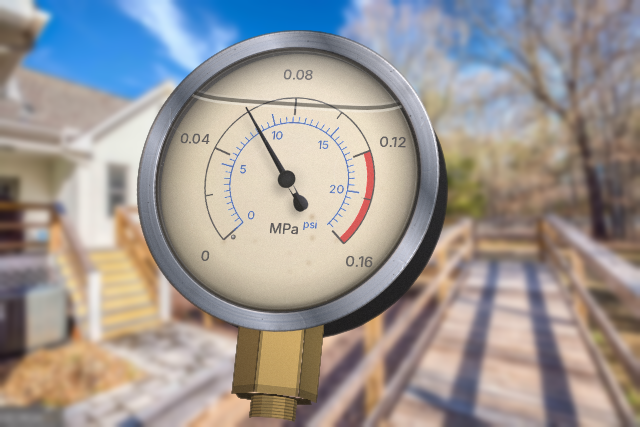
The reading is 0.06 (MPa)
